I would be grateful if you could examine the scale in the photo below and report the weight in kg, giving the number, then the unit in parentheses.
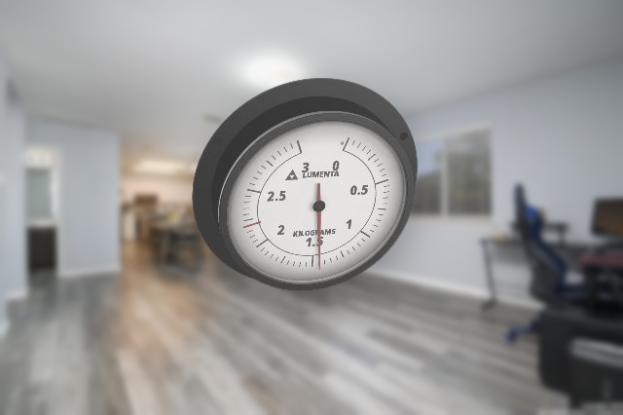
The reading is 1.45 (kg)
